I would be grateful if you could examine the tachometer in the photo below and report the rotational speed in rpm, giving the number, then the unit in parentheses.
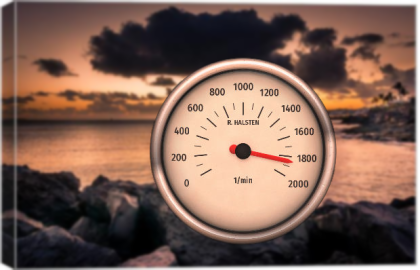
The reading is 1850 (rpm)
